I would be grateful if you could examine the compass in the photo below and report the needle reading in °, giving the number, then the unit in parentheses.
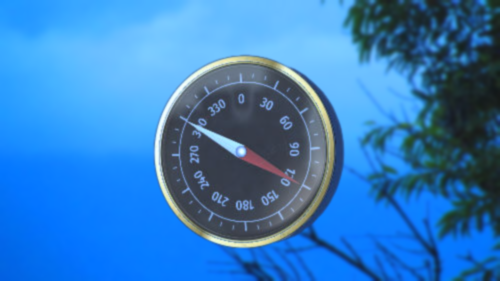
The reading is 120 (°)
